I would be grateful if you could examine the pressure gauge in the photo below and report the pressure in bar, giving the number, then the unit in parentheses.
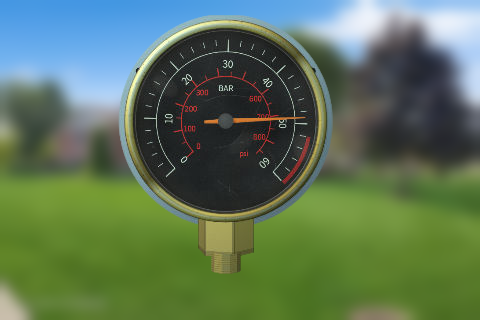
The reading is 49 (bar)
